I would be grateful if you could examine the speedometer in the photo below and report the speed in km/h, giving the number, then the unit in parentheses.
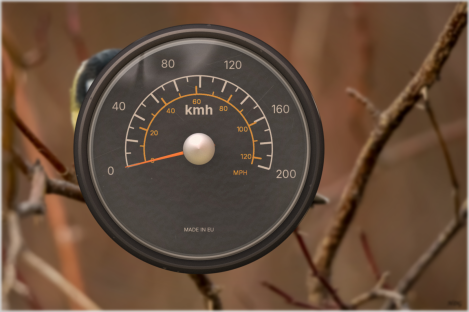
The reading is 0 (km/h)
